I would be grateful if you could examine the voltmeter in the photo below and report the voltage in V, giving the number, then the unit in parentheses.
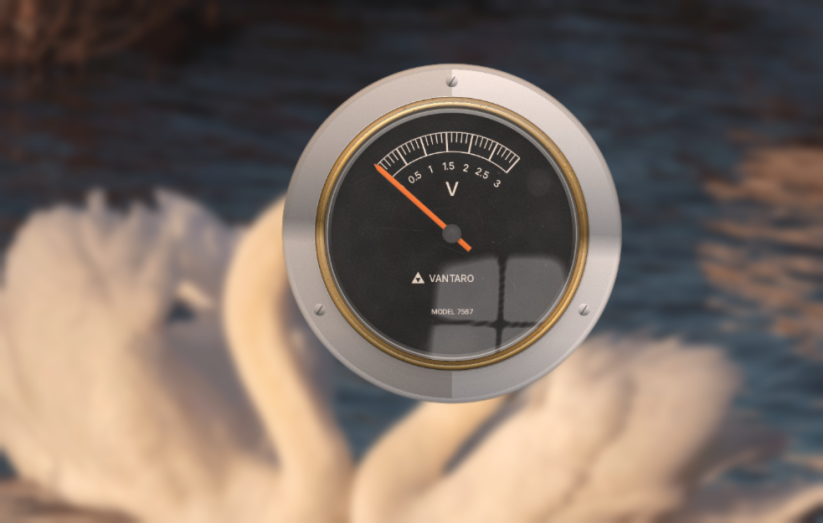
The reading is 0 (V)
